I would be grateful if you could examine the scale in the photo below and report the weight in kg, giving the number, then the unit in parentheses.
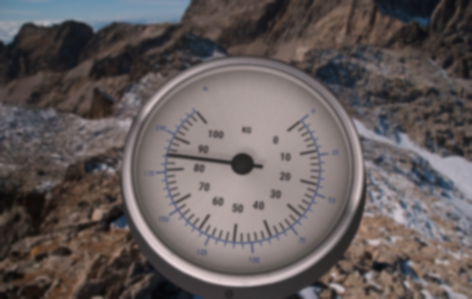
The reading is 84 (kg)
